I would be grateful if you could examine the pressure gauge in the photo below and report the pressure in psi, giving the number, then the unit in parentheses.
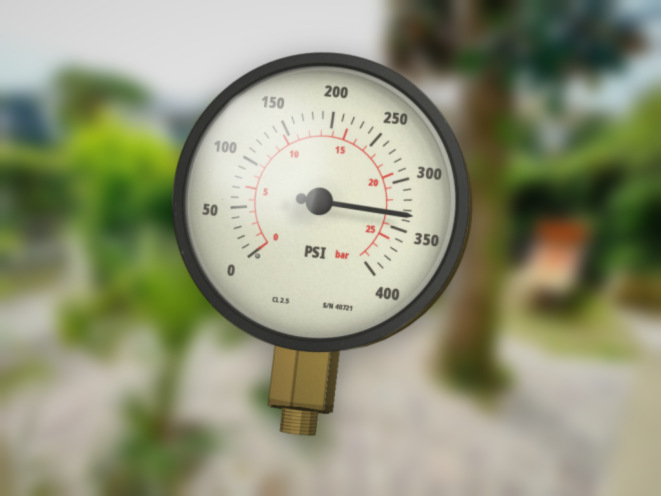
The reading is 335 (psi)
